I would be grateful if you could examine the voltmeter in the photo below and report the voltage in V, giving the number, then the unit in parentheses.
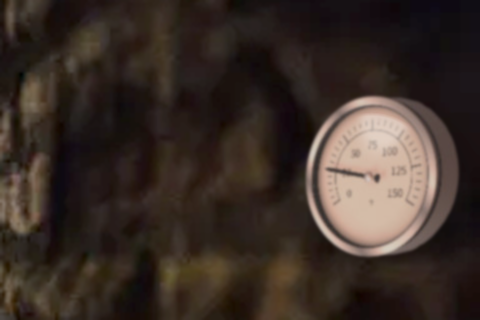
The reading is 25 (V)
